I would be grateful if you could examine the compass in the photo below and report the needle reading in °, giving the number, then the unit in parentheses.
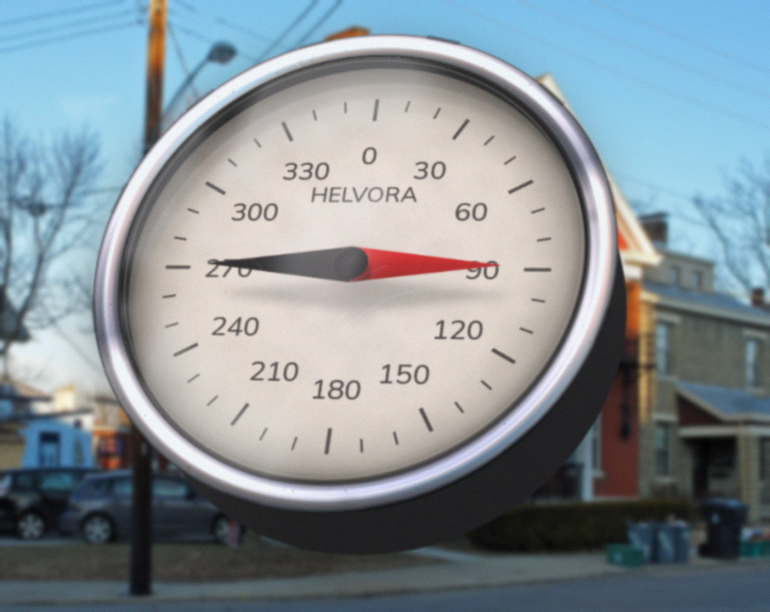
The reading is 90 (°)
